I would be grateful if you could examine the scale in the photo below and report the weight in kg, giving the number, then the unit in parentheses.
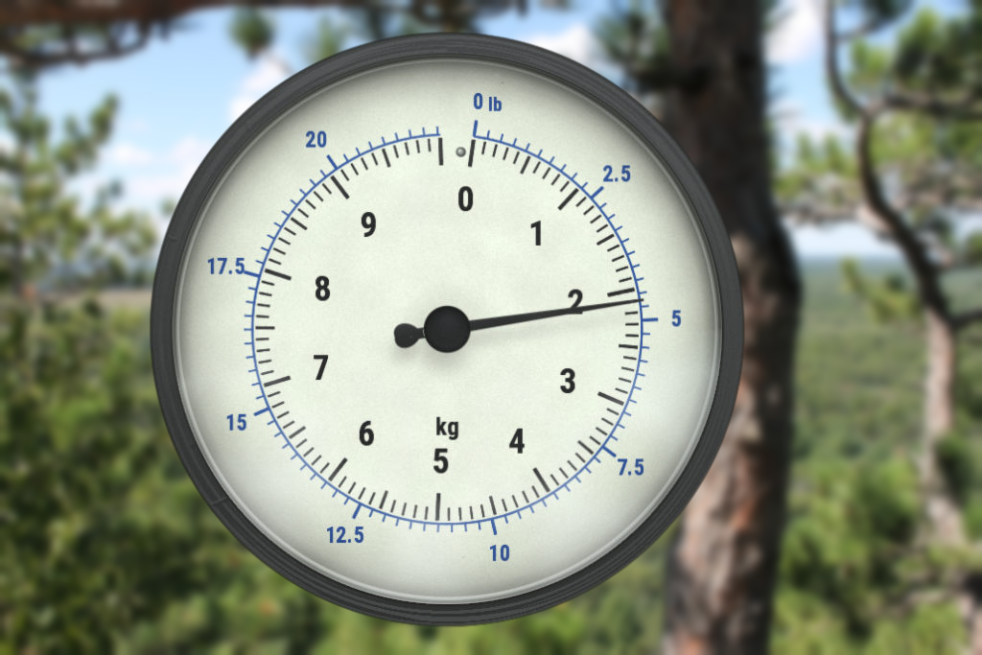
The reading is 2.1 (kg)
